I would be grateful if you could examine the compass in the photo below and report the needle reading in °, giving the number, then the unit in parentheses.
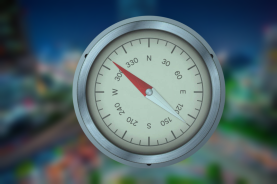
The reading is 310 (°)
